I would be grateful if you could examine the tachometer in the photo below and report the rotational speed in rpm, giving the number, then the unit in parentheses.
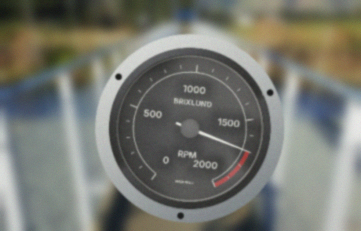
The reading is 1700 (rpm)
